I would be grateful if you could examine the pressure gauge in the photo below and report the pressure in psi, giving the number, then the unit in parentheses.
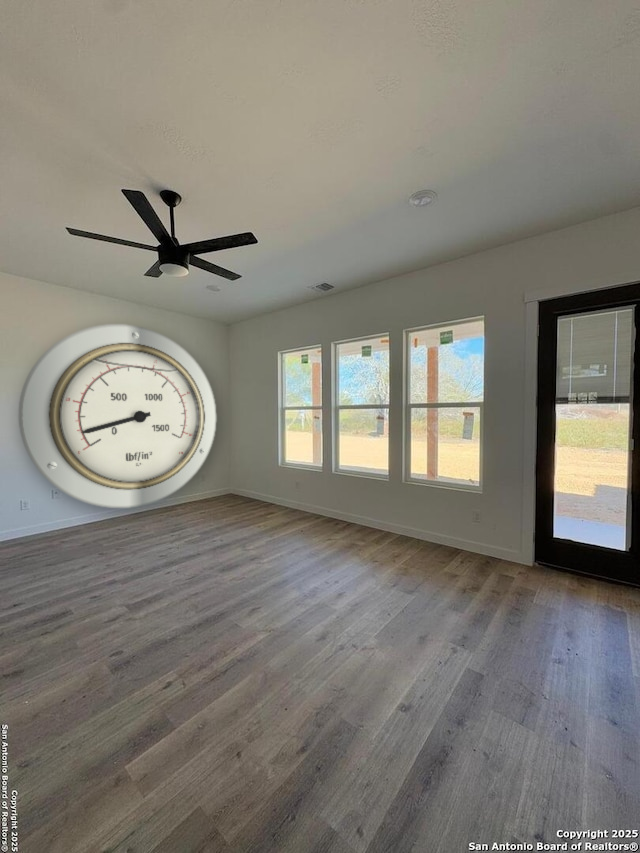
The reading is 100 (psi)
